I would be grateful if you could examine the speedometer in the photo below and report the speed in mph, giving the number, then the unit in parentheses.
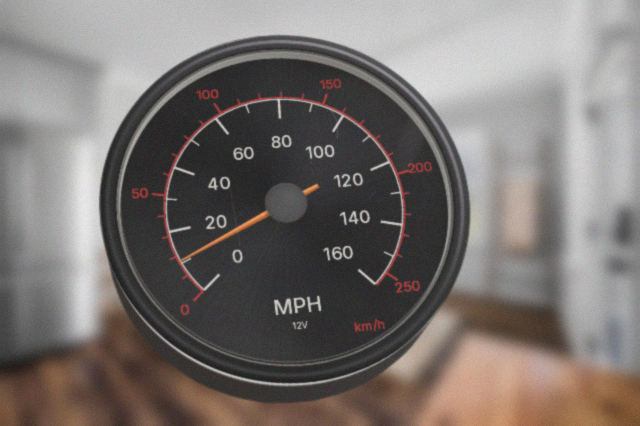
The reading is 10 (mph)
